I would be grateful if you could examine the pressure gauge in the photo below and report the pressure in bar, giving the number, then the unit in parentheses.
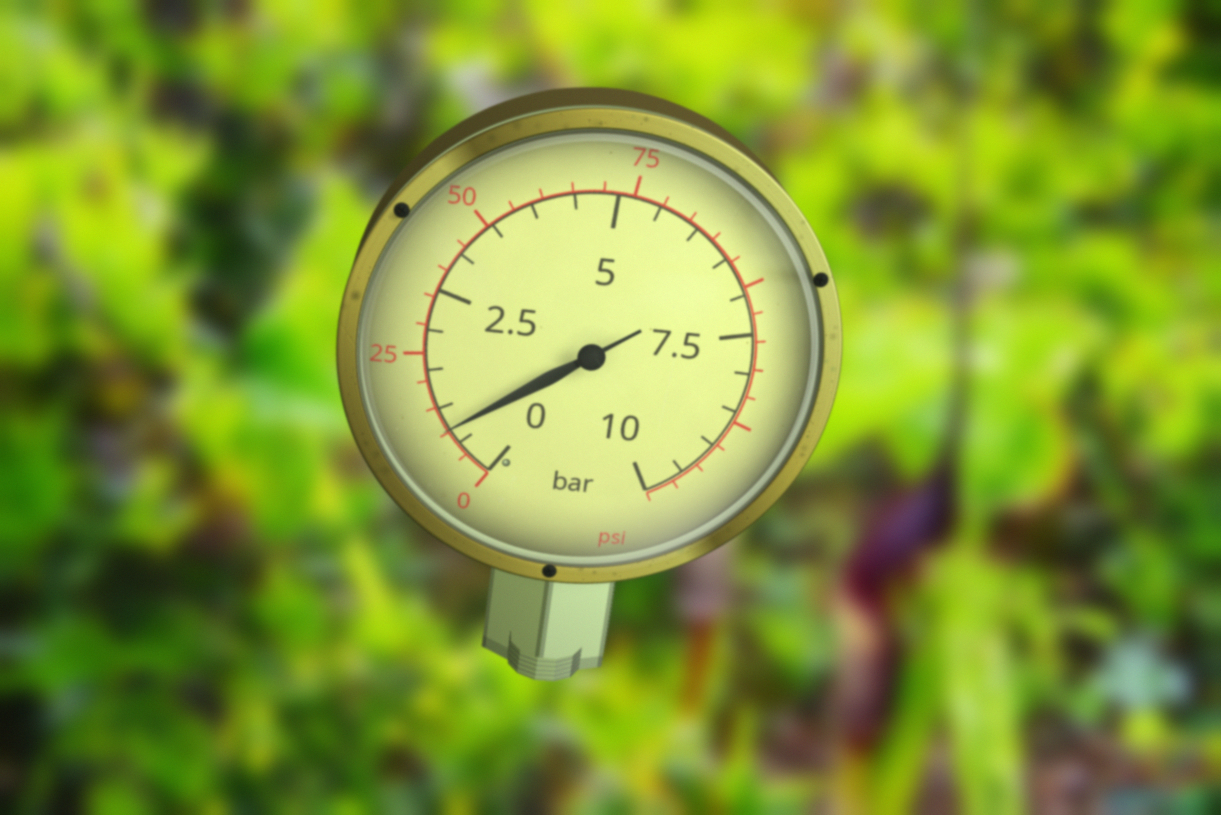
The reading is 0.75 (bar)
